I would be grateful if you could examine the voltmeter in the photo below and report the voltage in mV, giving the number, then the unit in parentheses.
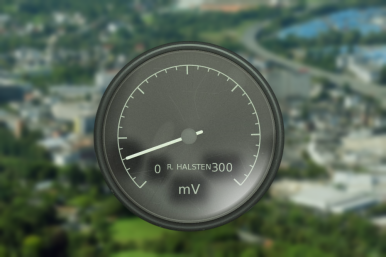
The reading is 30 (mV)
